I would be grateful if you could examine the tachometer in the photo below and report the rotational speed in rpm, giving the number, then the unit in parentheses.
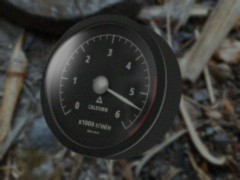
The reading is 5400 (rpm)
